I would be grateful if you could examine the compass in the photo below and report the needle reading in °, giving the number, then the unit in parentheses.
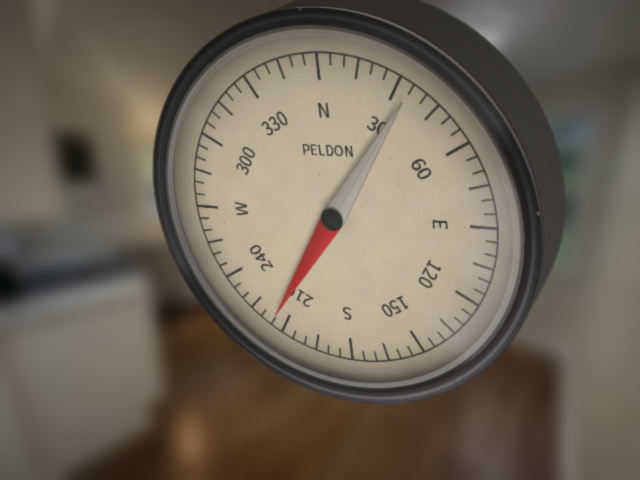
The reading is 215 (°)
